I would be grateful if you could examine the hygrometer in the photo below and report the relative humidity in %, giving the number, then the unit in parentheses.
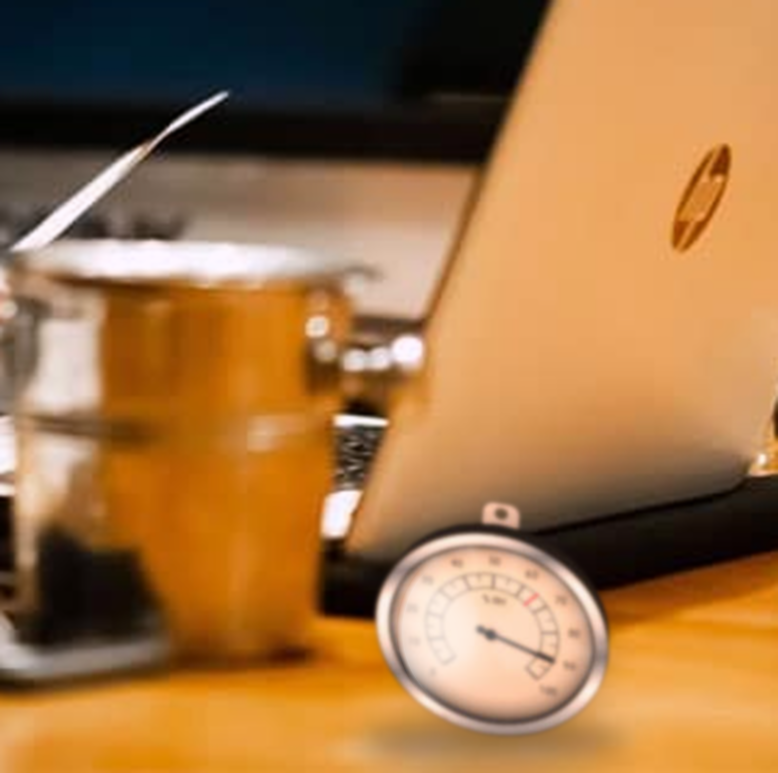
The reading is 90 (%)
